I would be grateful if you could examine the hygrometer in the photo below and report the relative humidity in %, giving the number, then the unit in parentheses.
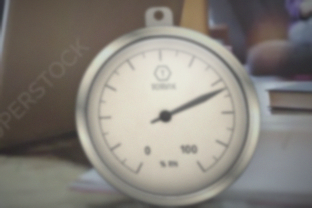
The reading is 72.5 (%)
